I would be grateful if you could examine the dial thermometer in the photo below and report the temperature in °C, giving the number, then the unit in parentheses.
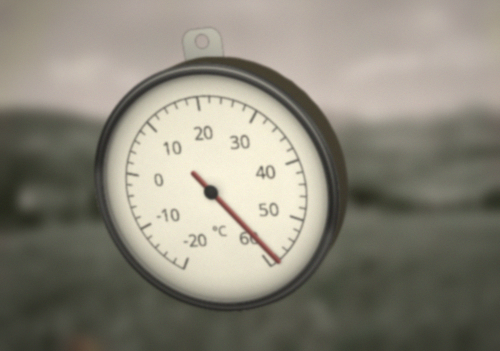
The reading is 58 (°C)
